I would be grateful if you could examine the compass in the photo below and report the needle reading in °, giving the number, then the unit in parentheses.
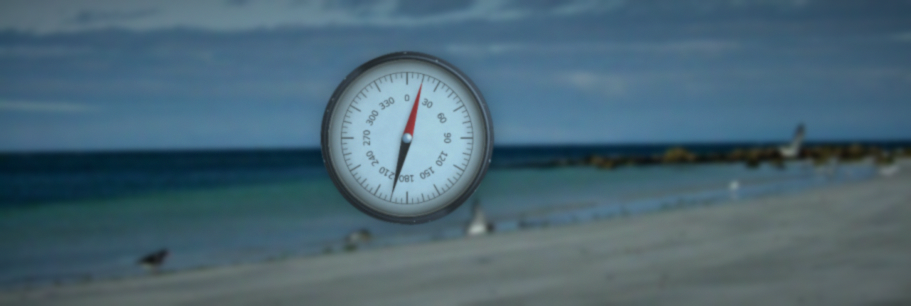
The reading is 15 (°)
